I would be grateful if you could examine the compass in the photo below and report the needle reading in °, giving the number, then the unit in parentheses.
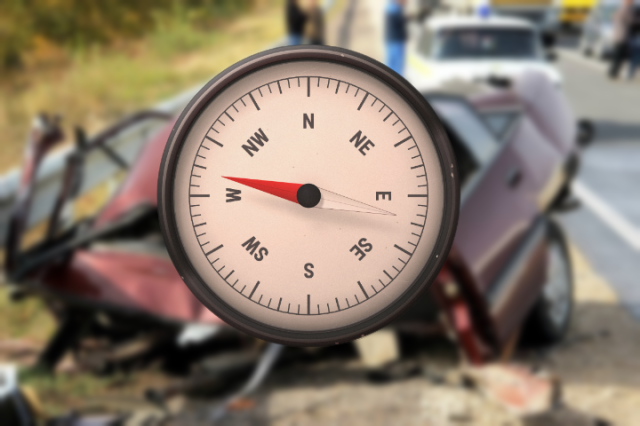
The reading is 282.5 (°)
